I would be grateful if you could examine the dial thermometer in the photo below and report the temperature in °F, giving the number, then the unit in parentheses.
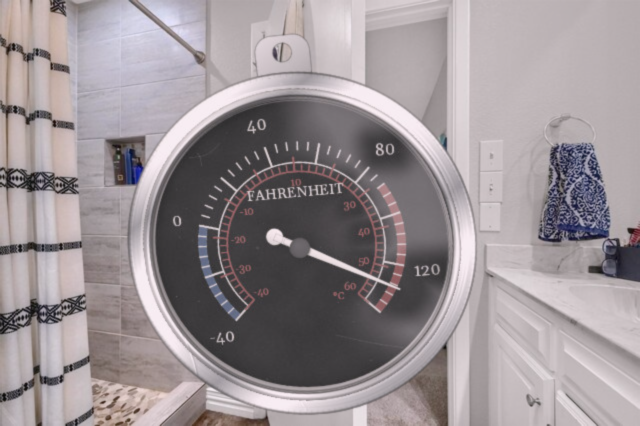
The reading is 128 (°F)
